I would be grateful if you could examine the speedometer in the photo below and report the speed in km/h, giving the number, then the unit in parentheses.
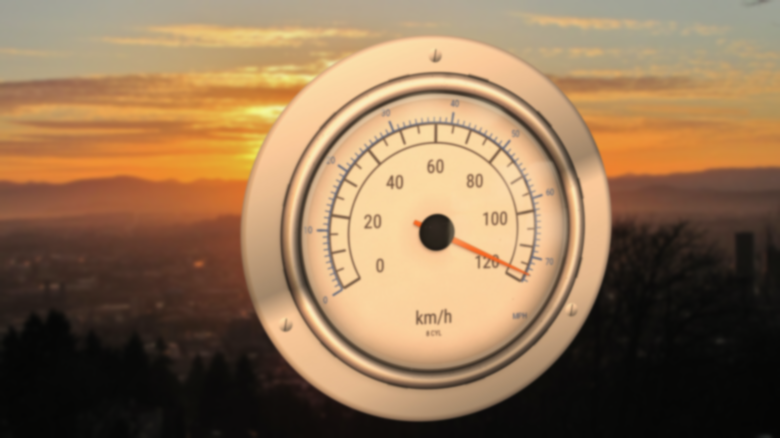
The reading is 117.5 (km/h)
